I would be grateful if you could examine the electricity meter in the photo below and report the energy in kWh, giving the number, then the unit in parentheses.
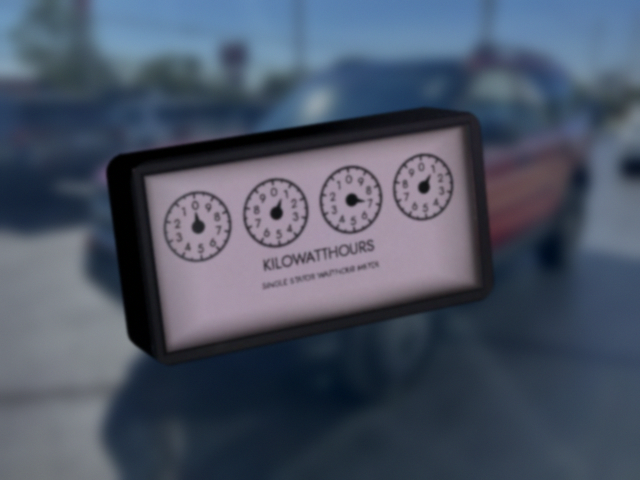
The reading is 71 (kWh)
